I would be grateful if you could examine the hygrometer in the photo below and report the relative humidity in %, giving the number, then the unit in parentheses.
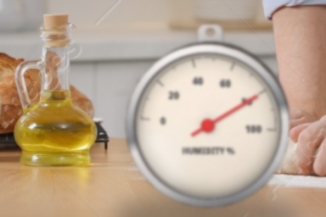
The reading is 80 (%)
